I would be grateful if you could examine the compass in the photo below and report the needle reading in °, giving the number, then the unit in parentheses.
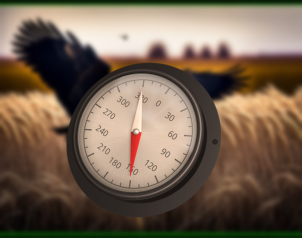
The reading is 150 (°)
